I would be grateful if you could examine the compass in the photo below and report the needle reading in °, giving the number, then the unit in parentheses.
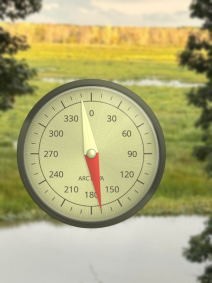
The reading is 170 (°)
